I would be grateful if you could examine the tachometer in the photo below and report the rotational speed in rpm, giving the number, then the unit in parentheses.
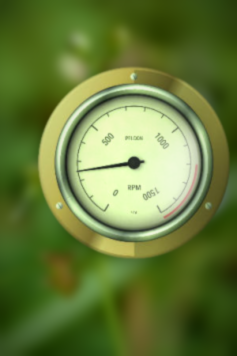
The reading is 250 (rpm)
